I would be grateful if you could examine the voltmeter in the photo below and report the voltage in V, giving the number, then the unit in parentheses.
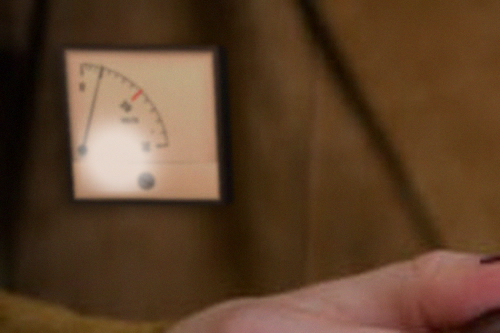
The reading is 10 (V)
